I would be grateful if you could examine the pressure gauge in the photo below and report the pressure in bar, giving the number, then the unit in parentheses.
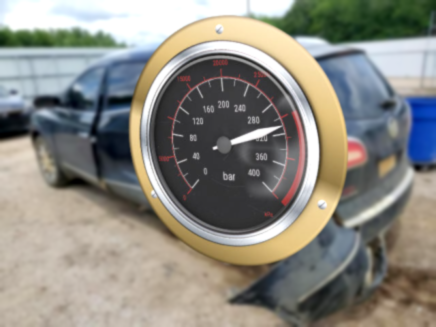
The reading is 310 (bar)
